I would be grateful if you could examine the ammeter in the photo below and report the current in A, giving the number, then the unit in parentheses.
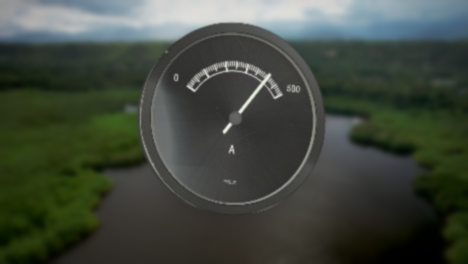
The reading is 400 (A)
